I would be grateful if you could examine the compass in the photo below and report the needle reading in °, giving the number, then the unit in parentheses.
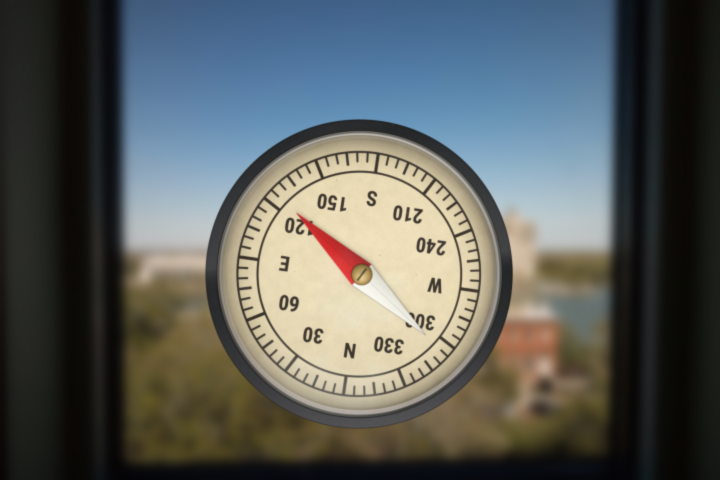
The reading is 125 (°)
